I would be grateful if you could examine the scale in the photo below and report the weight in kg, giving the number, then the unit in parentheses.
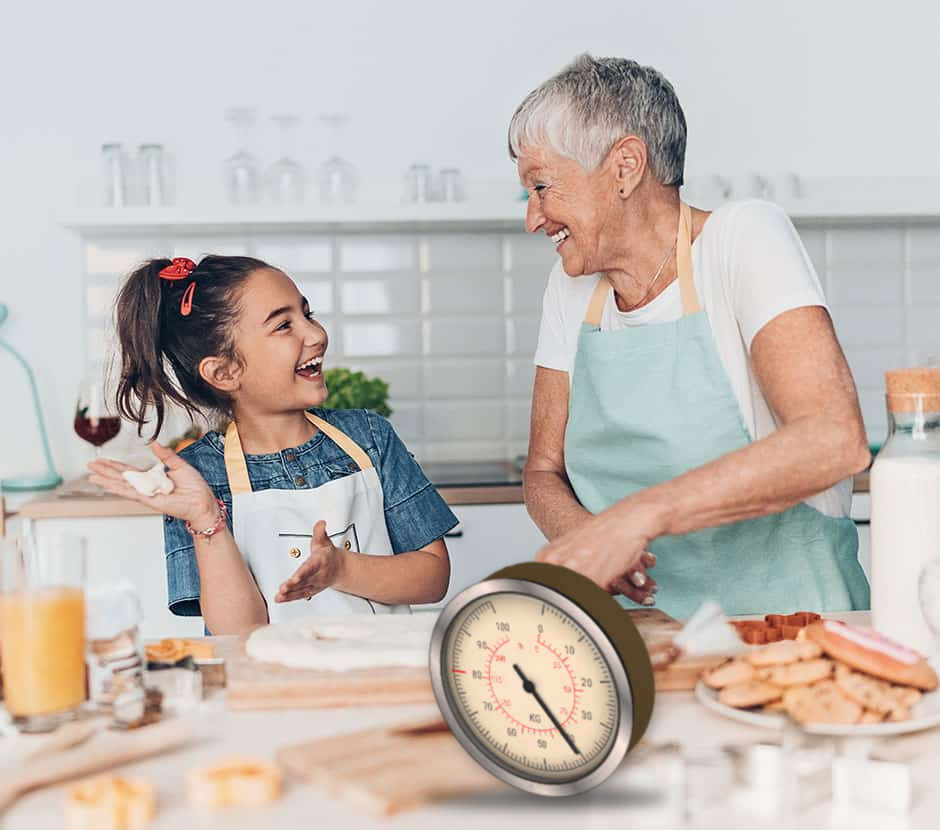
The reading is 40 (kg)
